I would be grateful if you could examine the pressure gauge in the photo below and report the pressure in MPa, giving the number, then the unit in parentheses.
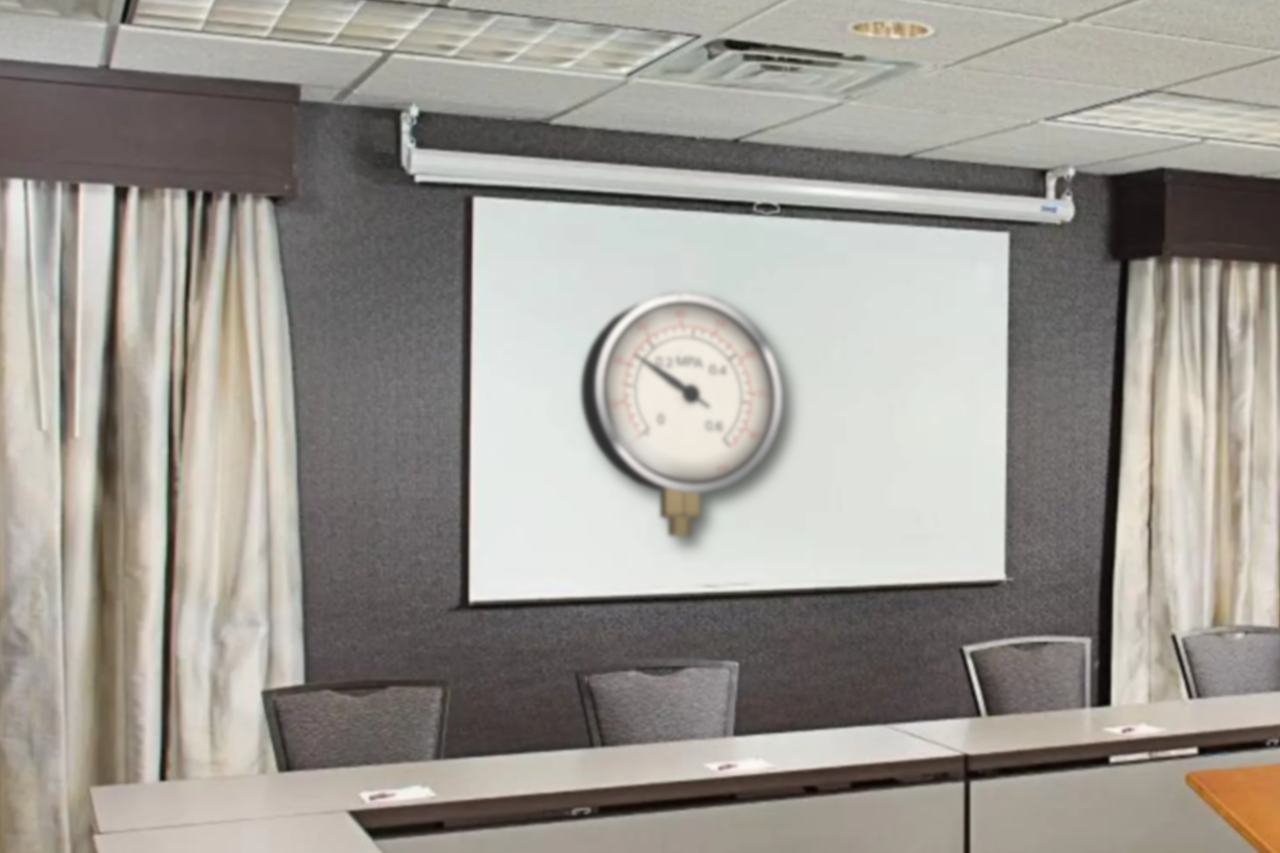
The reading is 0.16 (MPa)
